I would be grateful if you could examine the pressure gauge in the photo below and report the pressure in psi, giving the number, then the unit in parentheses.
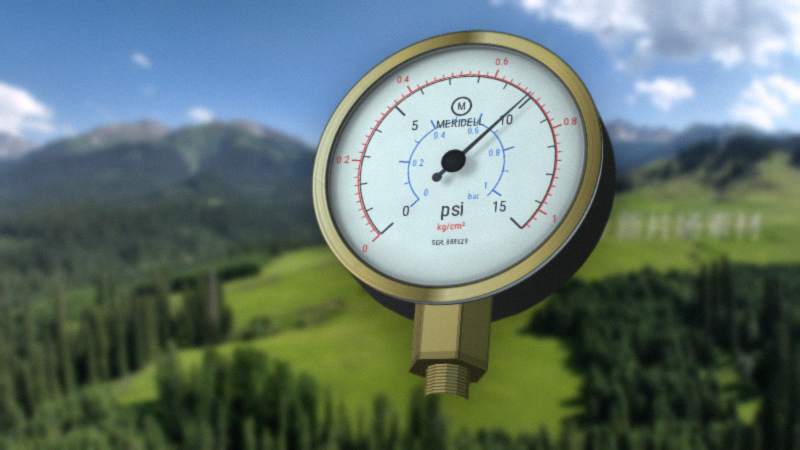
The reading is 10 (psi)
